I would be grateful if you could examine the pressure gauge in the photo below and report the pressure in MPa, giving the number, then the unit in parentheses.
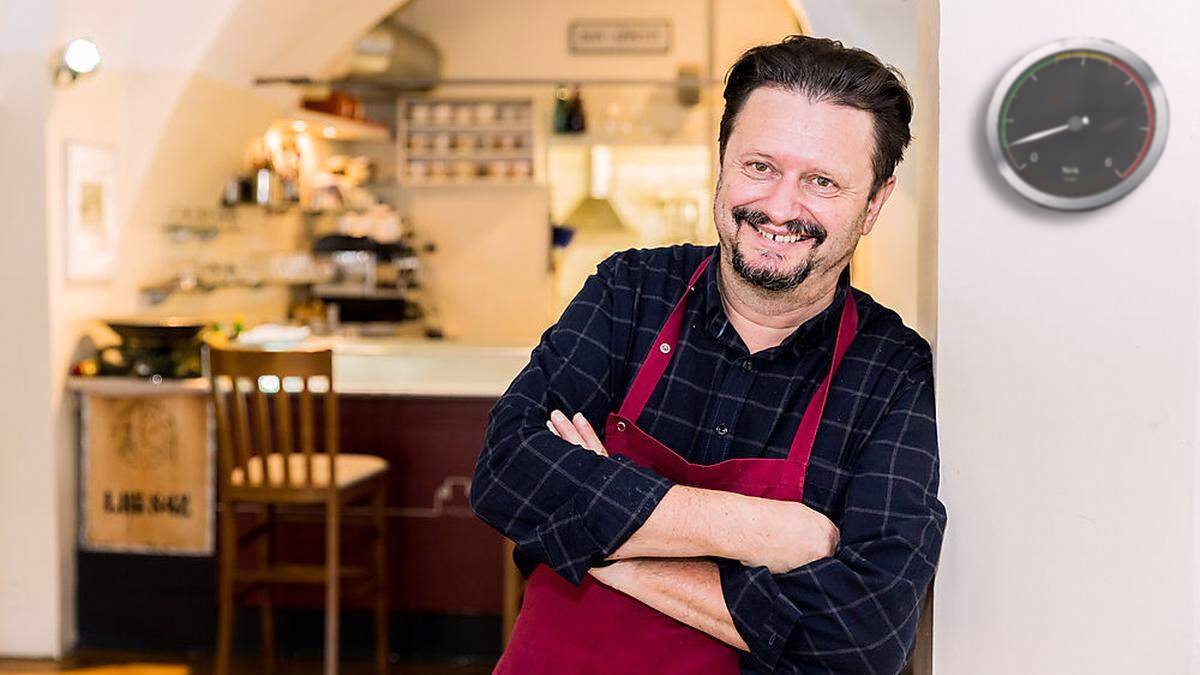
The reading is 0.5 (MPa)
